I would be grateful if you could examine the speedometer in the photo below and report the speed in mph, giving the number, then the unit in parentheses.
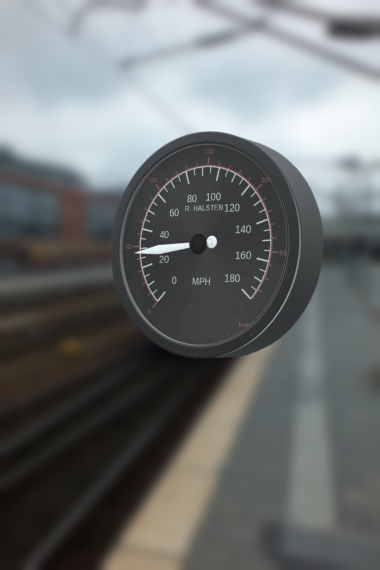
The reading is 27.5 (mph)
